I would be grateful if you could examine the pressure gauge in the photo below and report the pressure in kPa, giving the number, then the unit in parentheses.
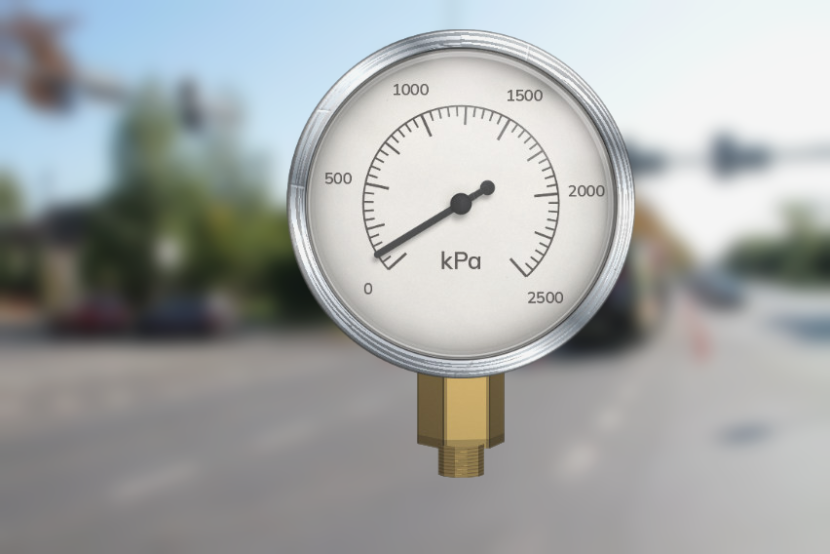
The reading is 100 (kPa)
